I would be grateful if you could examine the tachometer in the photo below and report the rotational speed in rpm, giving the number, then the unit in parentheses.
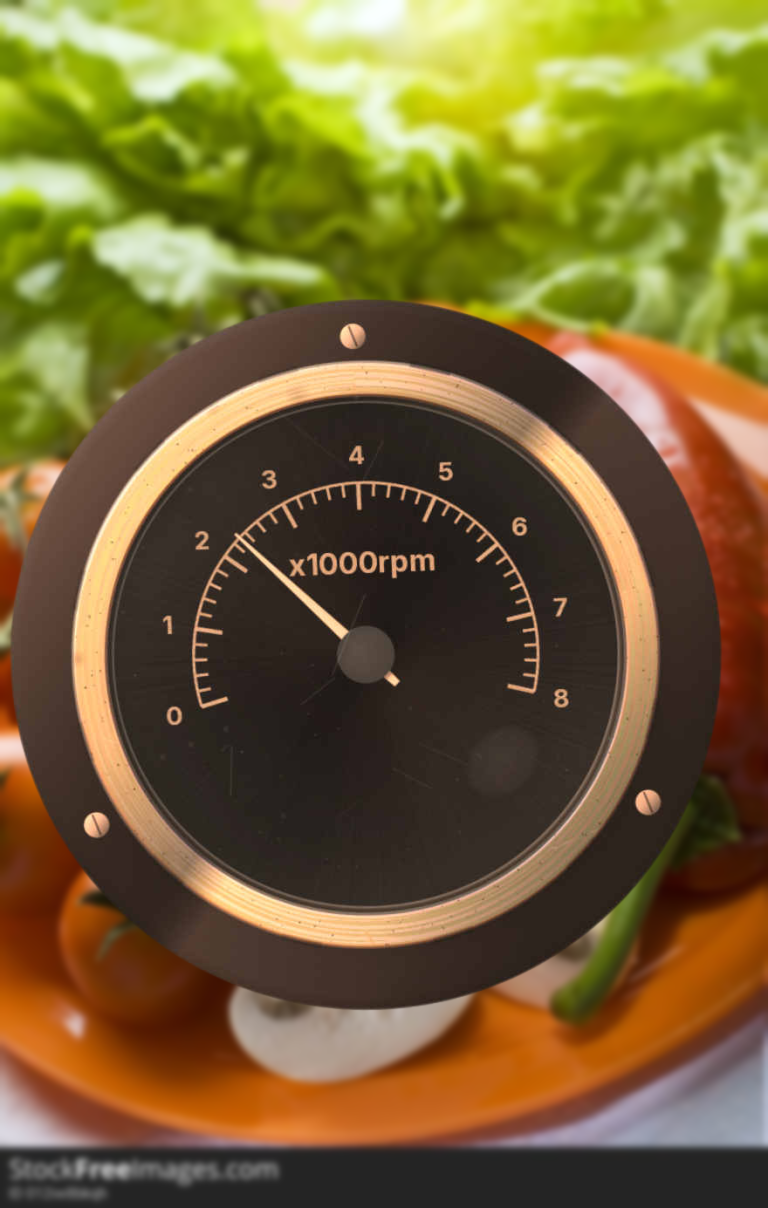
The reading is 2300 (rpm)
